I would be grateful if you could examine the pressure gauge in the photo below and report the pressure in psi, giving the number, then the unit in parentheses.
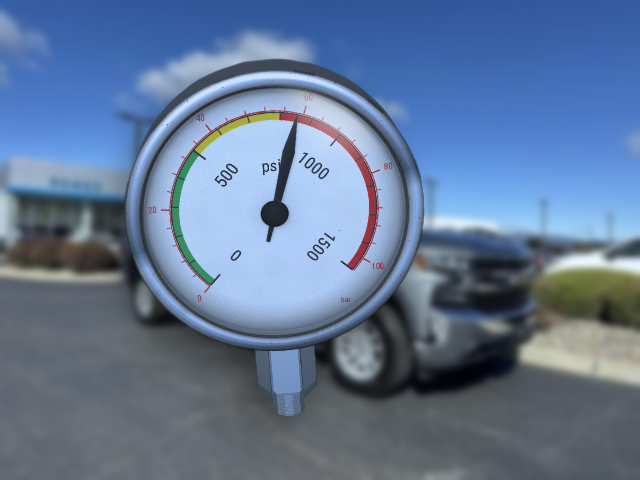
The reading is 850 (psi)
